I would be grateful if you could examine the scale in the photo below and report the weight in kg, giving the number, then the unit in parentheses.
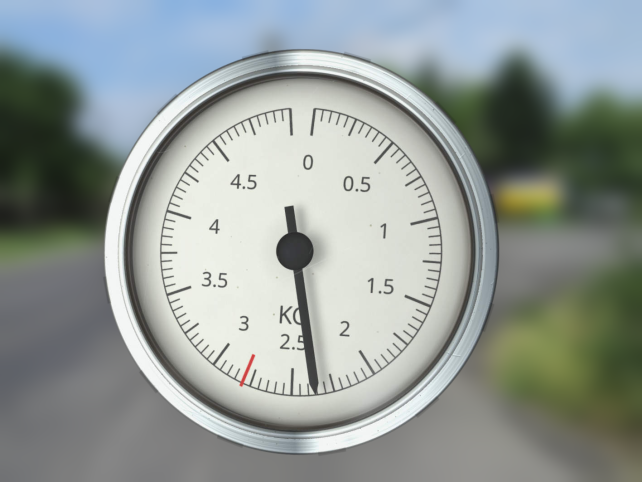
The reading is 2.35 (kg)
